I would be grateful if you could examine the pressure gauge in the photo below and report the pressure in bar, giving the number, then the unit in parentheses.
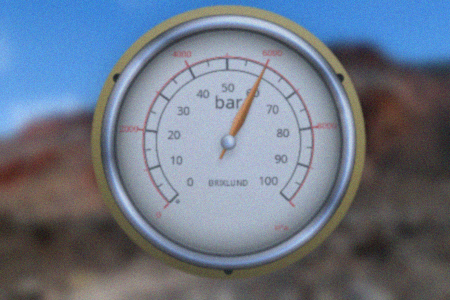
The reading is 60 (bar)
